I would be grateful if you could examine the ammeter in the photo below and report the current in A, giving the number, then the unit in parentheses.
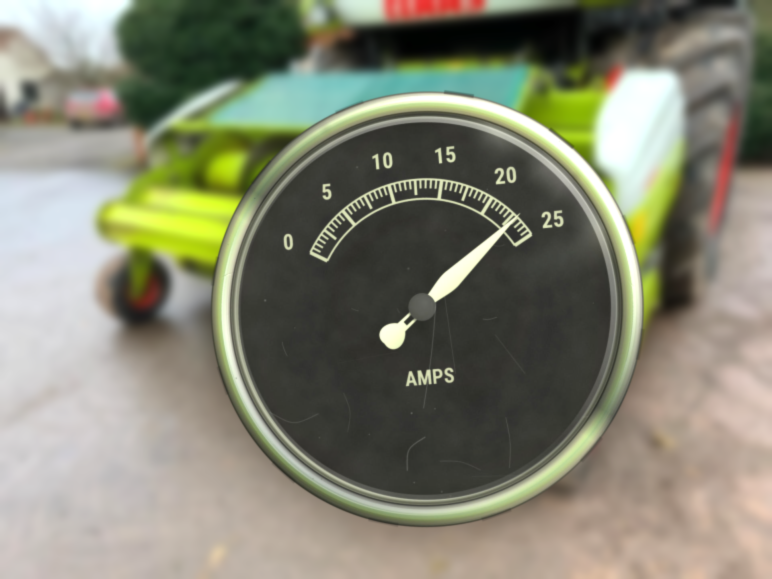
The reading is 23 (A)
